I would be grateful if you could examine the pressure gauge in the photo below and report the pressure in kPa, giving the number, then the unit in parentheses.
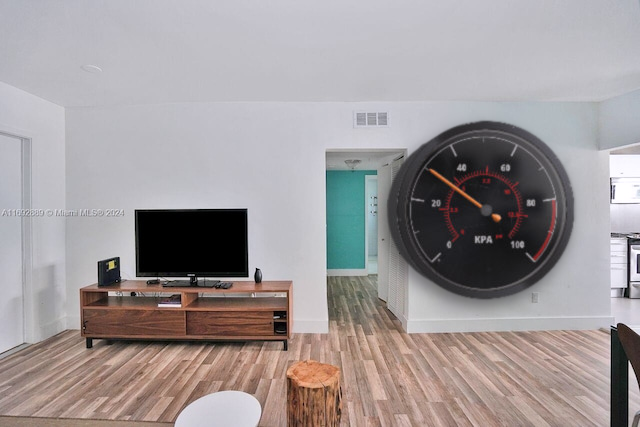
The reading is 30 (kPa)
